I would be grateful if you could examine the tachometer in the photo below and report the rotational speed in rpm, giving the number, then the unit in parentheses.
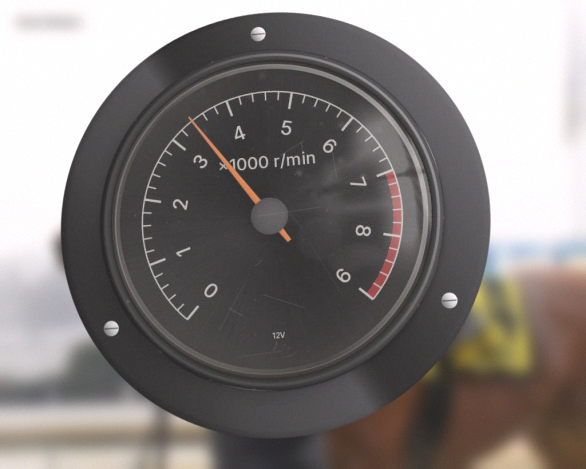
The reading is 3400 (rpm)
